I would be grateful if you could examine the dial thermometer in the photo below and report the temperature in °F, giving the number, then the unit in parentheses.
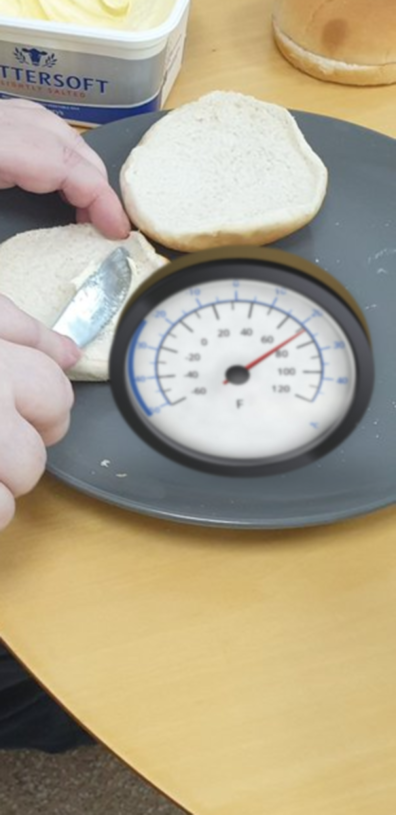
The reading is 70 (°F)
